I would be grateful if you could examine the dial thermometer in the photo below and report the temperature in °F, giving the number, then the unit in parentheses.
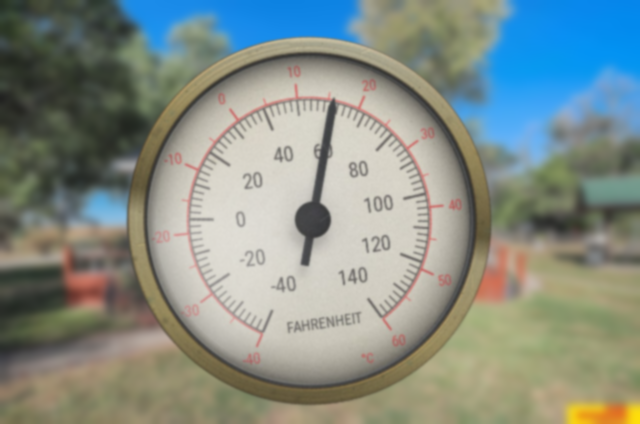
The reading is 60 (°F)
